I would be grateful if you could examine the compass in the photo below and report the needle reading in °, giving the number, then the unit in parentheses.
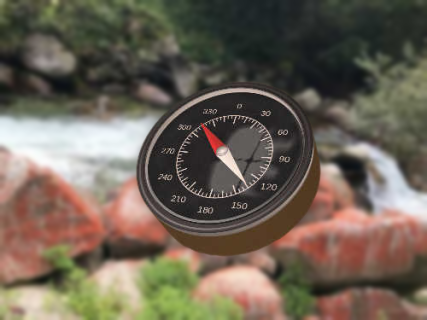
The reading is 315 (°)
